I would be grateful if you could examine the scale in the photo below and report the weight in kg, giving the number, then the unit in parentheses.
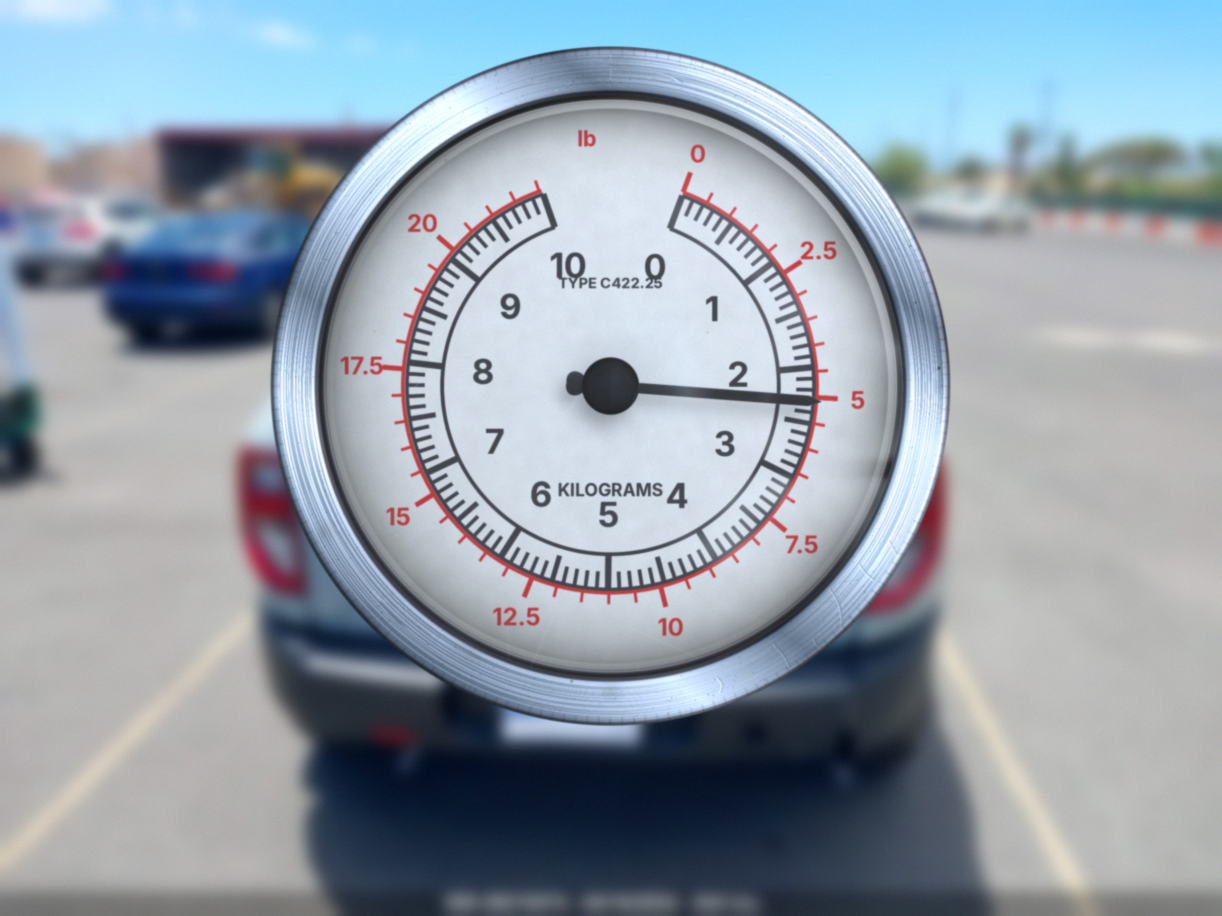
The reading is 2.3 (kg)
